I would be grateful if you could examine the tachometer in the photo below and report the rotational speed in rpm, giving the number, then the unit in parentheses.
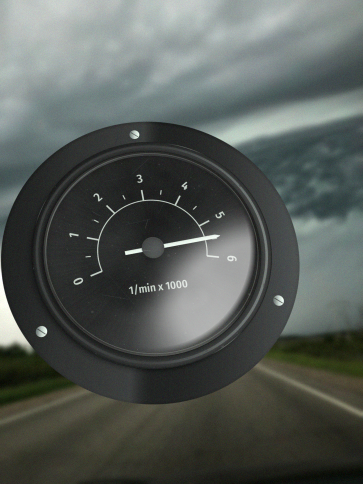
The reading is 5500 (rpm)
